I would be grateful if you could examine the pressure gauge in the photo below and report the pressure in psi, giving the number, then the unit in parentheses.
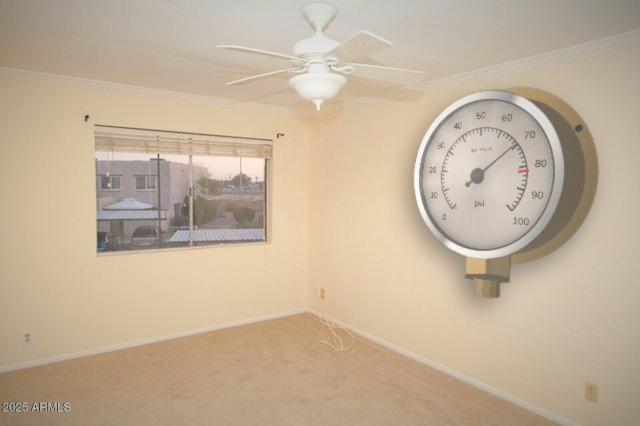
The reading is 70 (psi)
